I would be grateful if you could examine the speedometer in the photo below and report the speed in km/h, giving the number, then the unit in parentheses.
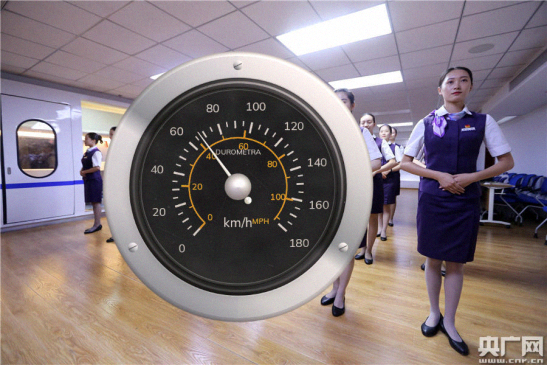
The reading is 67.5 (km/h)
